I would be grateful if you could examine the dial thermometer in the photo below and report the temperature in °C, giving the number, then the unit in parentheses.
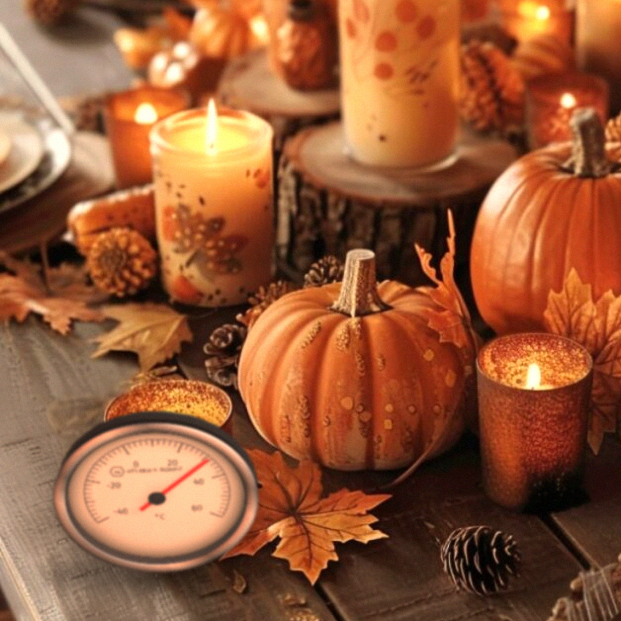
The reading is 30 (°C)
